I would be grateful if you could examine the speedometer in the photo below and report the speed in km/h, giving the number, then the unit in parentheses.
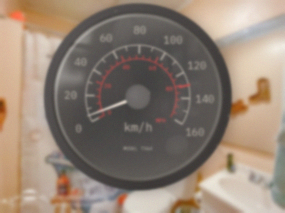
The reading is 5 (km/h)
